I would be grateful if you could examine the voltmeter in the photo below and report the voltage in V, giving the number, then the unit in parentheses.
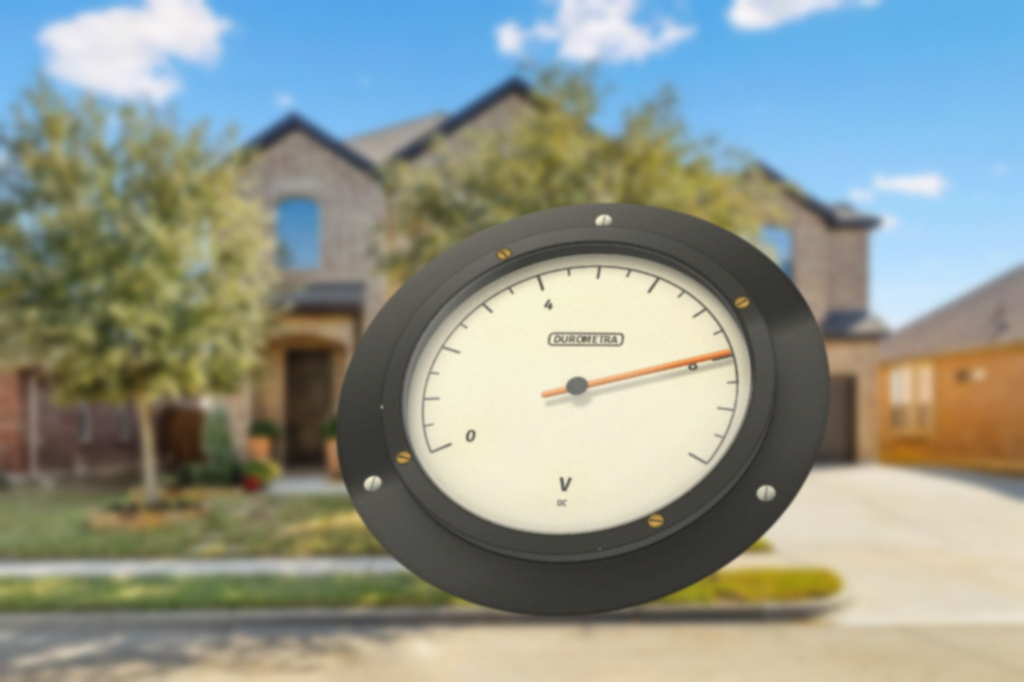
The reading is 8 (V)
